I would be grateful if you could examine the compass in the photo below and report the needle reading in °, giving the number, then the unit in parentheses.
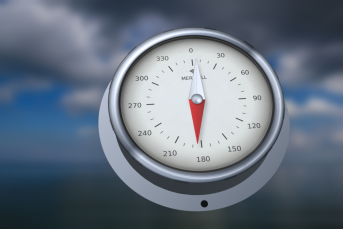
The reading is 185 (°)
